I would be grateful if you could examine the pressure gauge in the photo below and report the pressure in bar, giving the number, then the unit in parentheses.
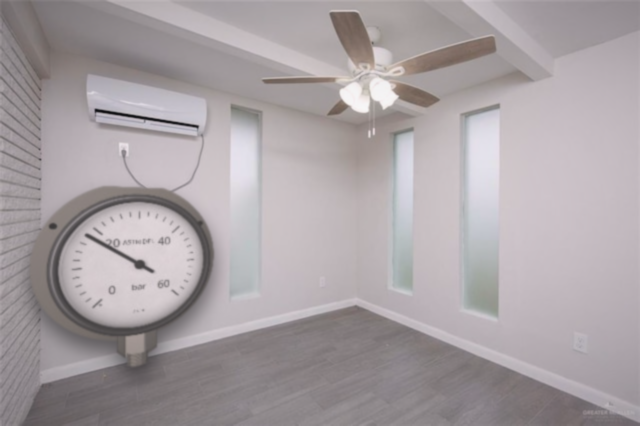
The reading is 18 (bar)
